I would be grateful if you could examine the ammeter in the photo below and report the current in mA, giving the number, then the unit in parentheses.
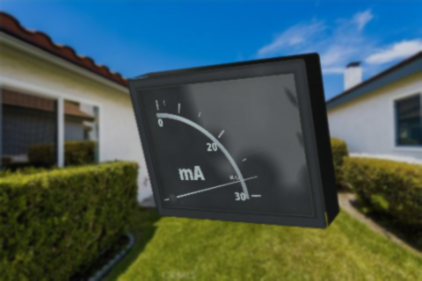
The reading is 27.5 (mA)
